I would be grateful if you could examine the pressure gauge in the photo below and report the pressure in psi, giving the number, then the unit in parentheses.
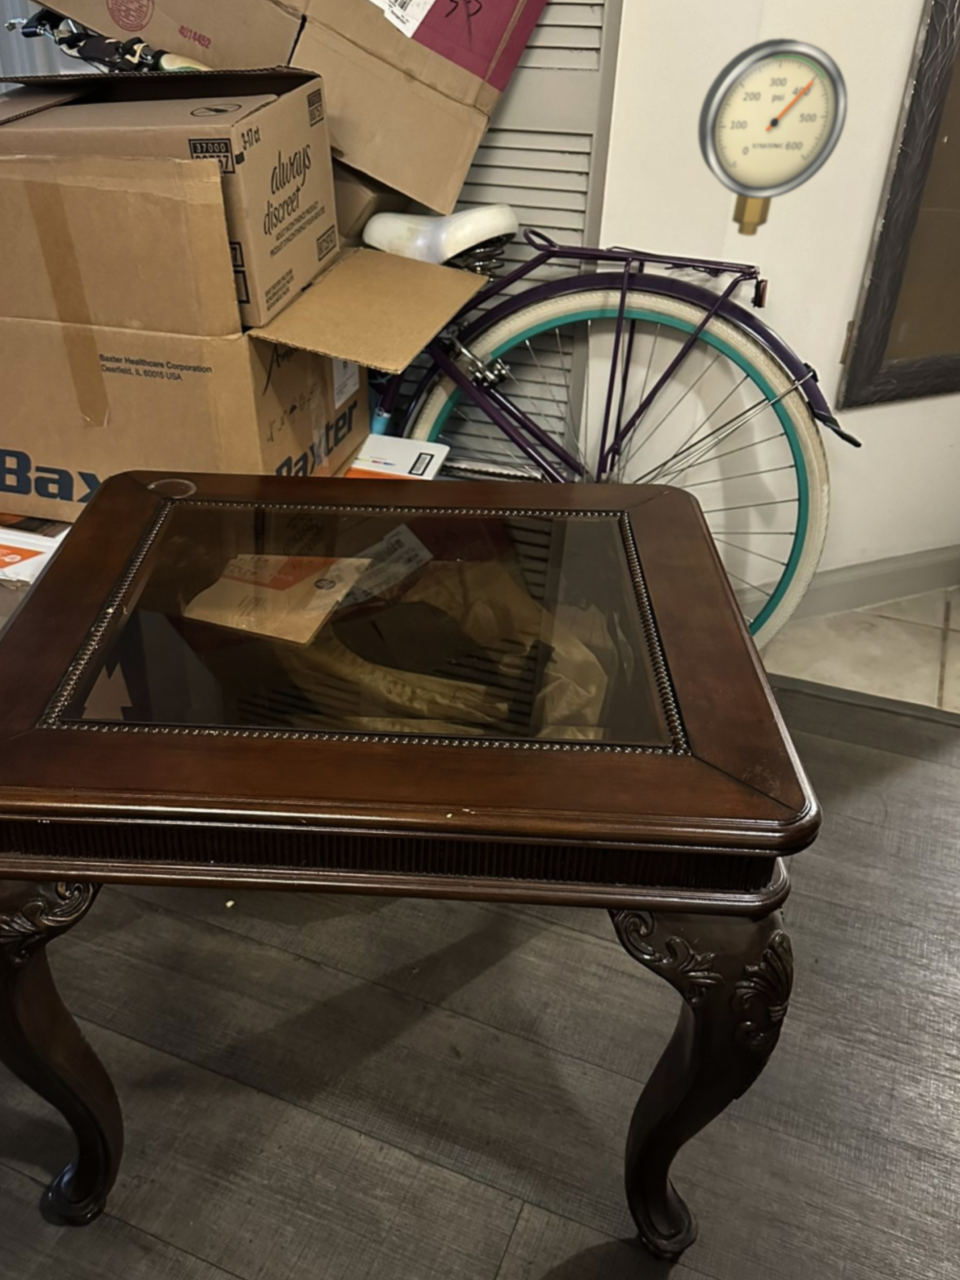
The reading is 400 (psi)
